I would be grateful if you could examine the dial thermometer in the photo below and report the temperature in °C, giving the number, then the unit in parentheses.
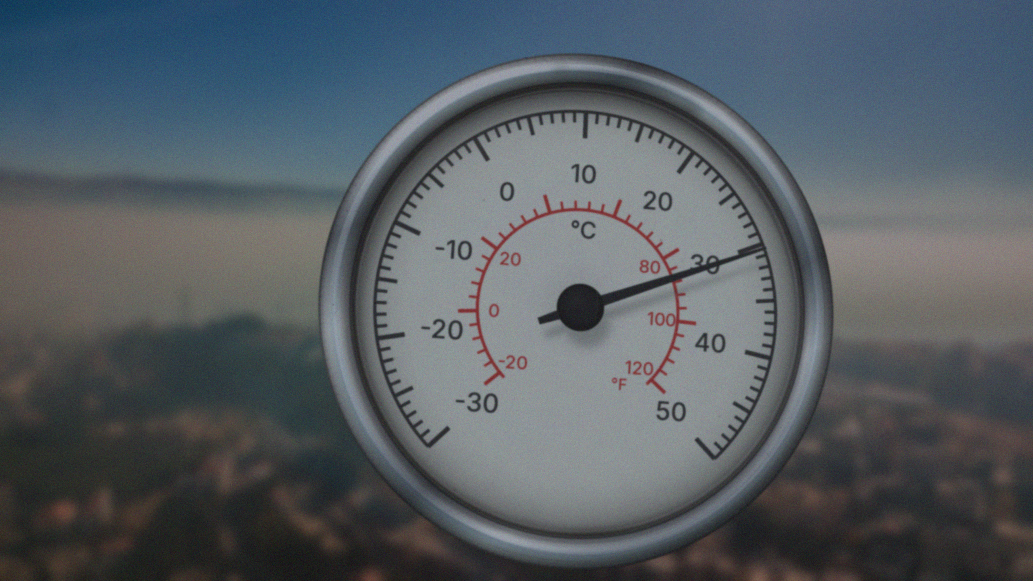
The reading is 30.5 (°C)
